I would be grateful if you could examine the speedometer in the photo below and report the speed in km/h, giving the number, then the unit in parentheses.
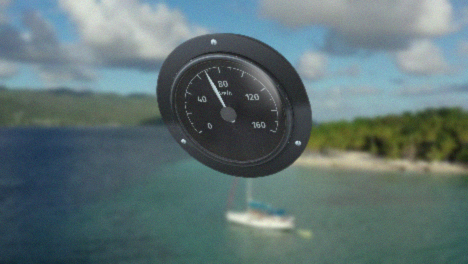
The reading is 70 (km/h)
